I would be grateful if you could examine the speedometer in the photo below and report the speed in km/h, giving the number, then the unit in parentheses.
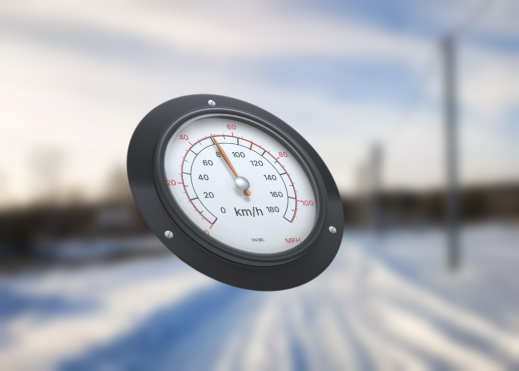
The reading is 80 (km/h)
